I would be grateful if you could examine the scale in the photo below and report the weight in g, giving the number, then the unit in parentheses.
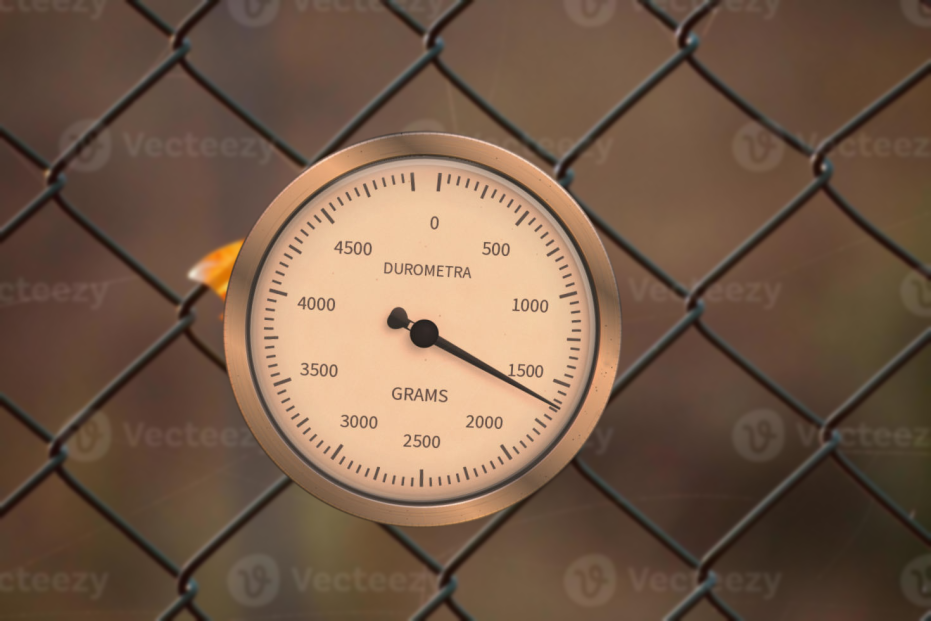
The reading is 1625 (g)
